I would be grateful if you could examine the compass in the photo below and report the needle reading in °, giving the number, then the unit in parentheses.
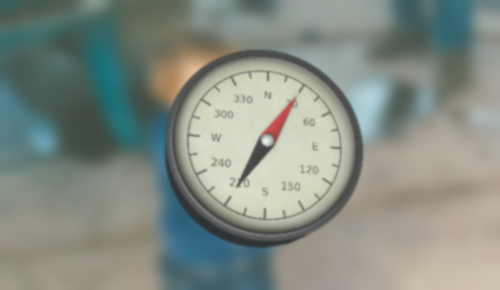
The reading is 30 (°)
